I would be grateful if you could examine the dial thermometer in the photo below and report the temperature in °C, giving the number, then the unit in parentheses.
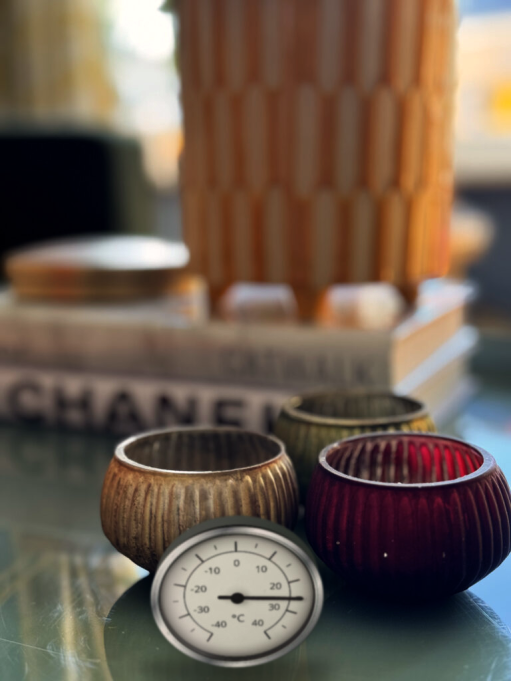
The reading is 25 (°C)
